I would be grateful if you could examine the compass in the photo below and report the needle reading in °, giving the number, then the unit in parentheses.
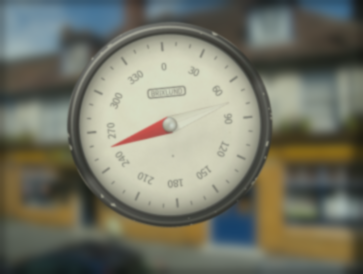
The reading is 255 (°)
